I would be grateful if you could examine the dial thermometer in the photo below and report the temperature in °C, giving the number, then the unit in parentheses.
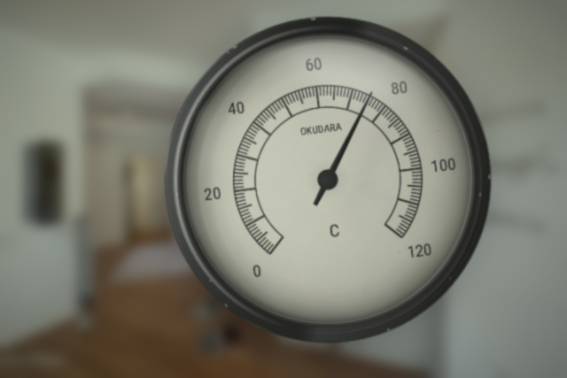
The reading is 75 (°C)
